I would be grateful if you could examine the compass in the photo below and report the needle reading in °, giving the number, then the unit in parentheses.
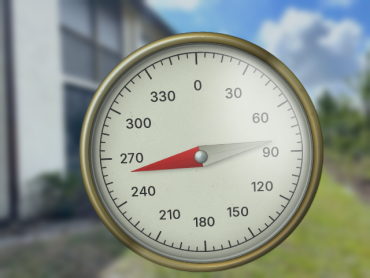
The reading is 260 (°)
